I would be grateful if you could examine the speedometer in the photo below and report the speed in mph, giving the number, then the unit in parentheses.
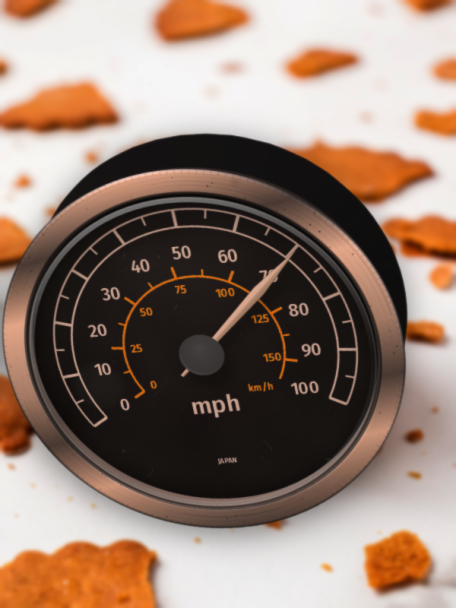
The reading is 70 (mph)
